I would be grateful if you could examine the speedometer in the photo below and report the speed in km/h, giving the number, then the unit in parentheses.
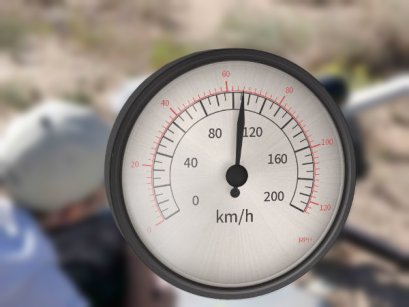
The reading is 105 (km/h)
